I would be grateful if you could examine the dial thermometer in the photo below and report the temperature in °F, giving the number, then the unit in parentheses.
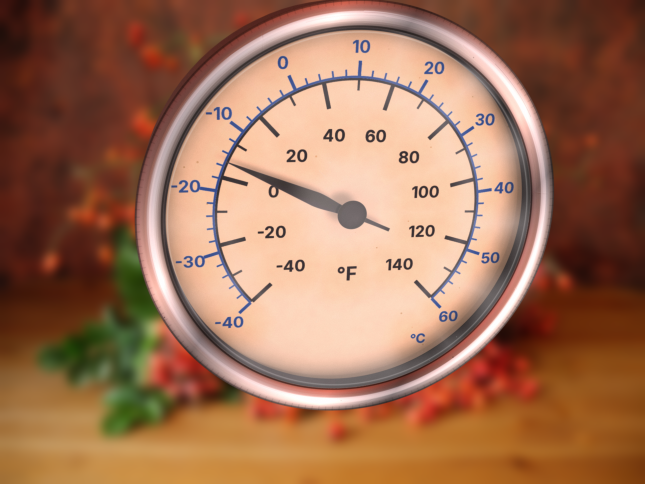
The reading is 5 (°F)
